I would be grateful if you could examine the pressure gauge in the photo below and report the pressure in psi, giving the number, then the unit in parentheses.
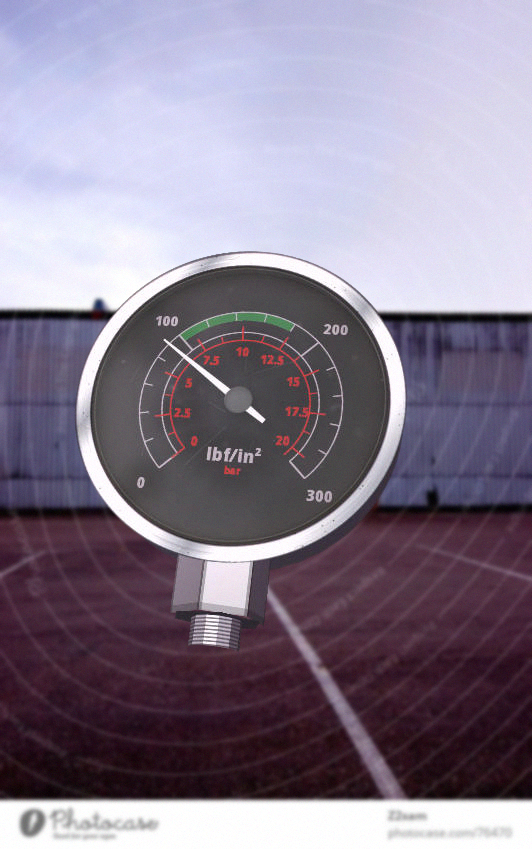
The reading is 90 (psi)
